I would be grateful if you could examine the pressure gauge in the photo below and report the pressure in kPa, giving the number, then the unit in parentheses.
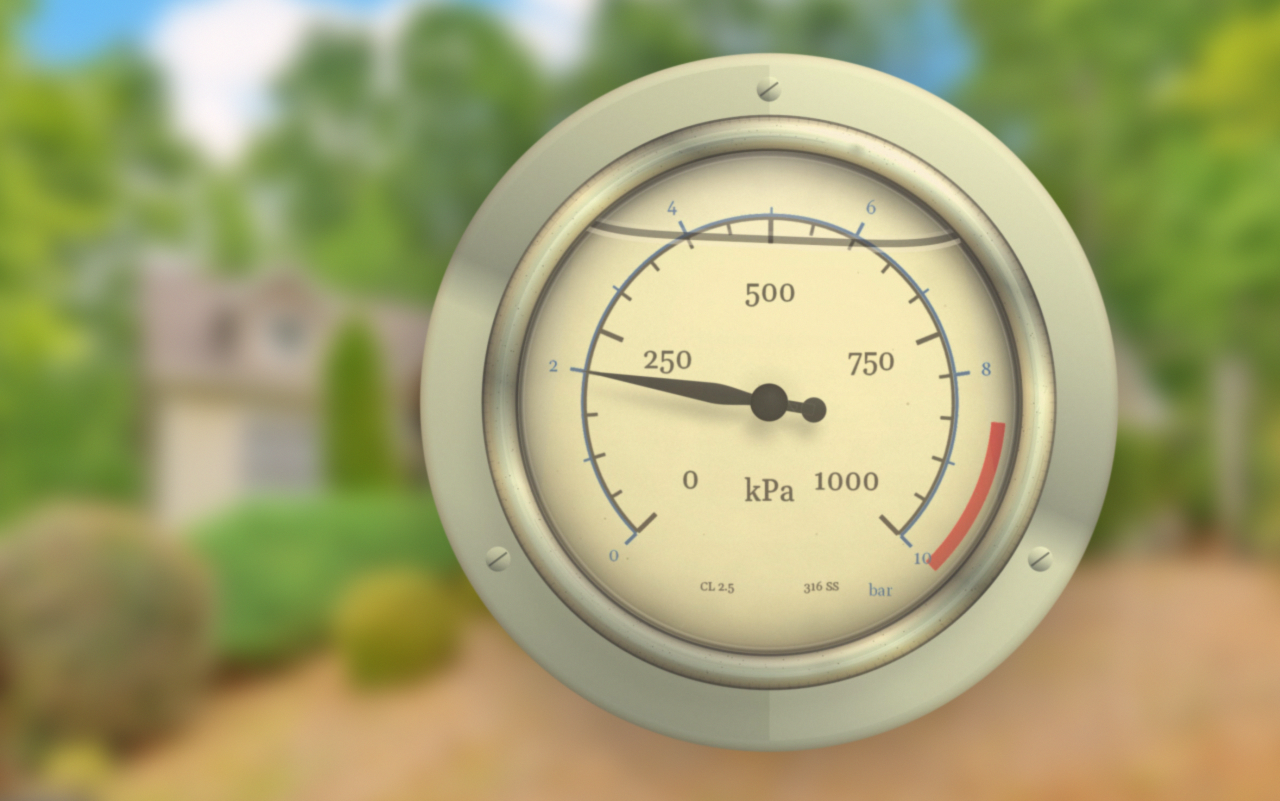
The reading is 200 (kPa)
